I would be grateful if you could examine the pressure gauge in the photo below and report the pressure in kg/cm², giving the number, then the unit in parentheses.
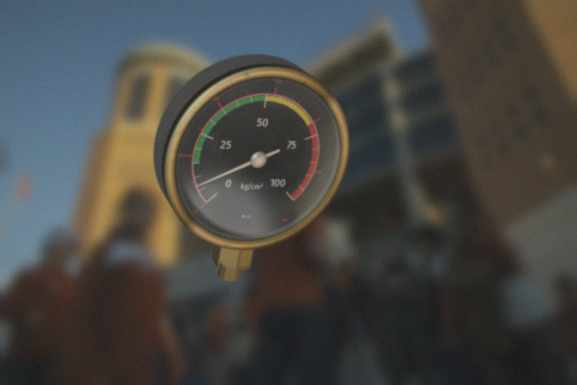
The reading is 7.5 (kg/cm²)
